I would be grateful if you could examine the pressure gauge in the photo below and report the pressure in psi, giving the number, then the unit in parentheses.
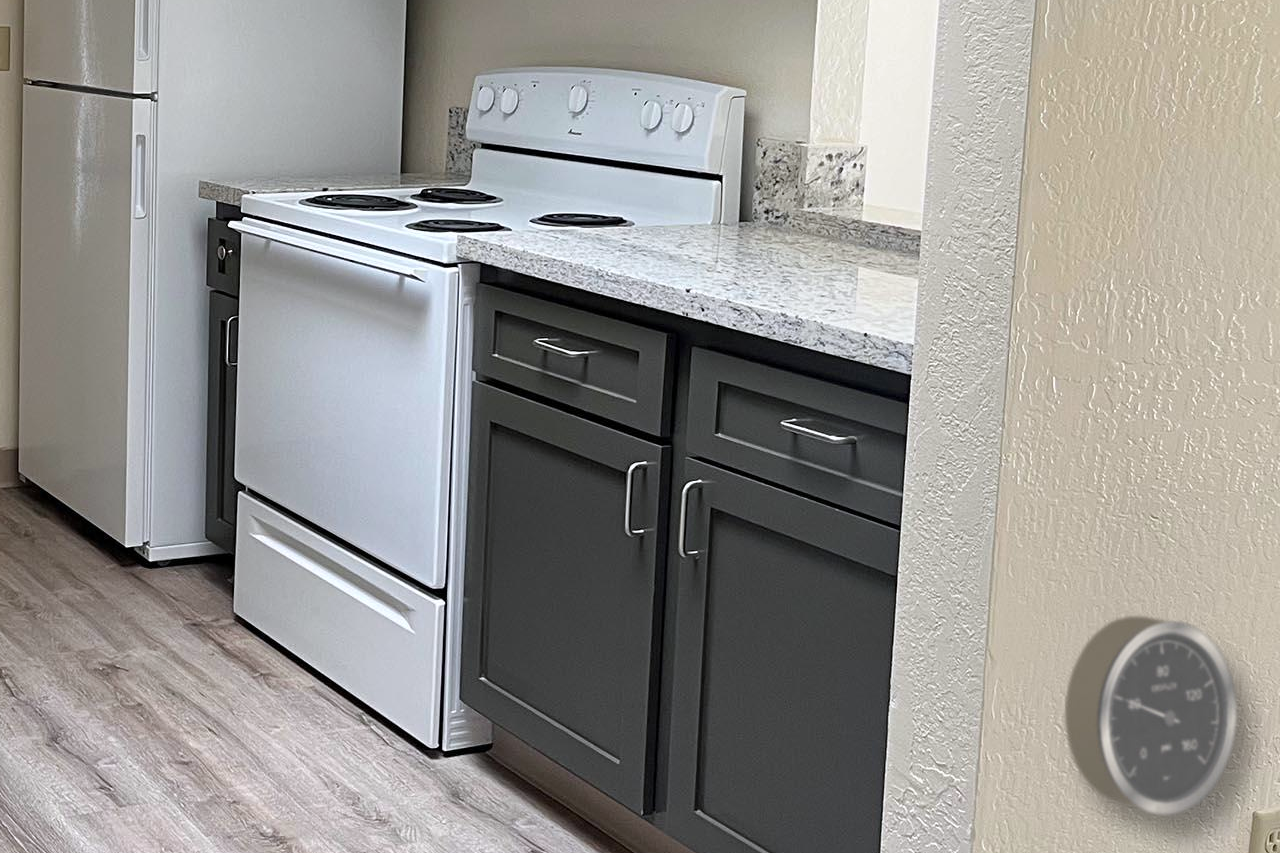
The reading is 40 (psi)
